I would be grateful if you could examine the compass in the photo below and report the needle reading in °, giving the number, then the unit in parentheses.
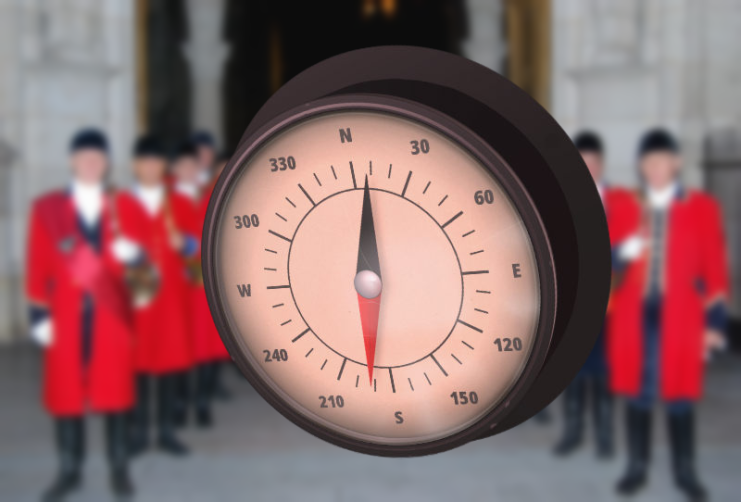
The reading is 190 (°)
